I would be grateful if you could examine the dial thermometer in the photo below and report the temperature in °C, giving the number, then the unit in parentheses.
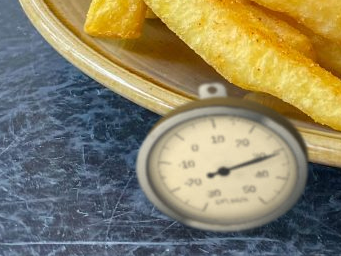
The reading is 30 (°C)
